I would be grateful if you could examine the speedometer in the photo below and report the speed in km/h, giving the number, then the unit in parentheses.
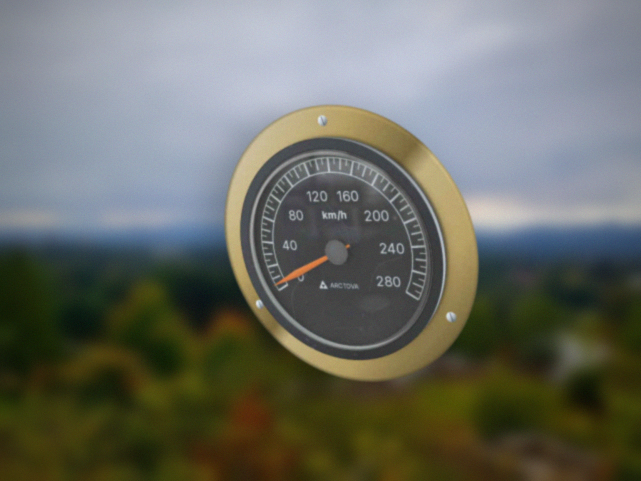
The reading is 5 (km/h)
